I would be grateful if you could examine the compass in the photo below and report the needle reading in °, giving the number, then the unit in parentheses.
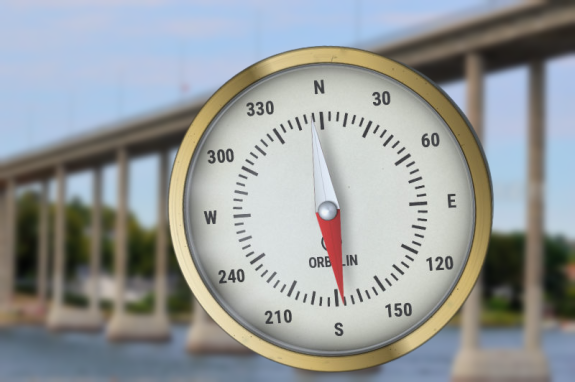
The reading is 175 (°)
